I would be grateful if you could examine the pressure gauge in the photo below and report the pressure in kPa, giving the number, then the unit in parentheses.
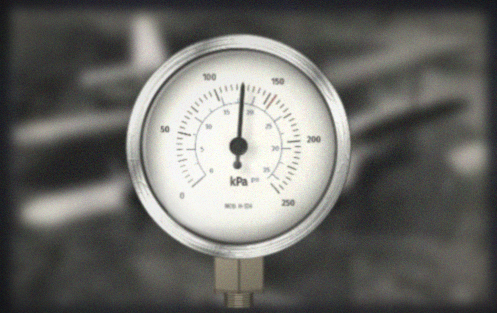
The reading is 125 (kPa)
